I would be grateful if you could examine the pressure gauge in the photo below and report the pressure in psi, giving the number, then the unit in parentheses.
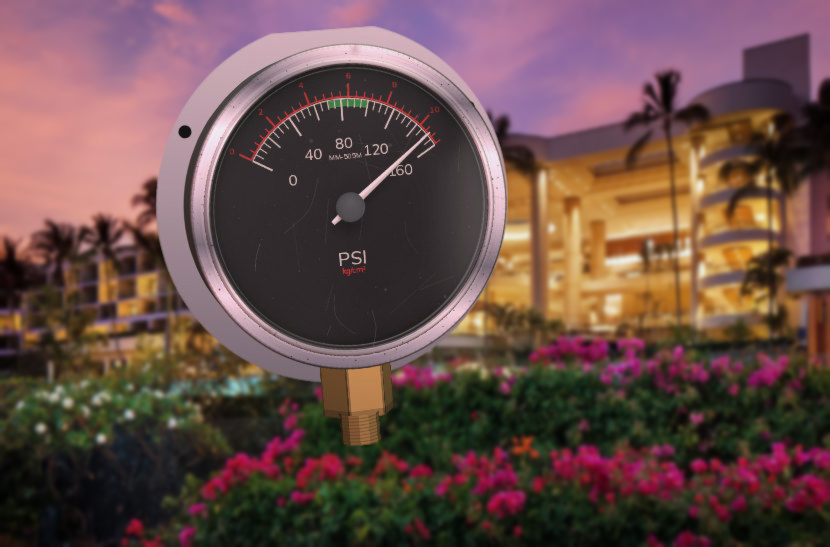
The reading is 150 (psi)
